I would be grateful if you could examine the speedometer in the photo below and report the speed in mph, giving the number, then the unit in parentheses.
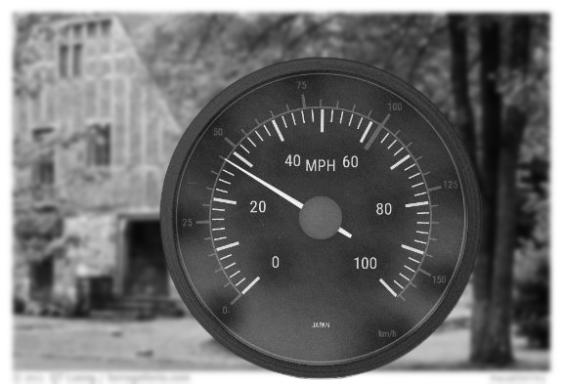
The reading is 28 (mph)
